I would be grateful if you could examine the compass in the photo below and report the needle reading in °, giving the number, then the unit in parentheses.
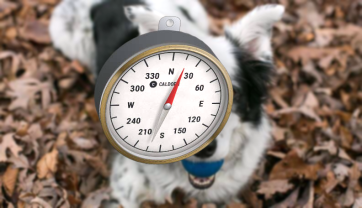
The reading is 15 (°)
